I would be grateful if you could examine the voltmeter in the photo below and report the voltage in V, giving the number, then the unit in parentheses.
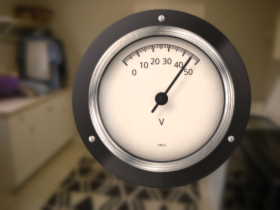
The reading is 45 (V)
